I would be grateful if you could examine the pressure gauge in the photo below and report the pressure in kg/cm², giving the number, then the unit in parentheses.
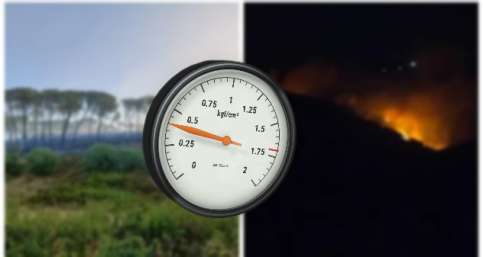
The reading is 0.4 (kg/cm²)
